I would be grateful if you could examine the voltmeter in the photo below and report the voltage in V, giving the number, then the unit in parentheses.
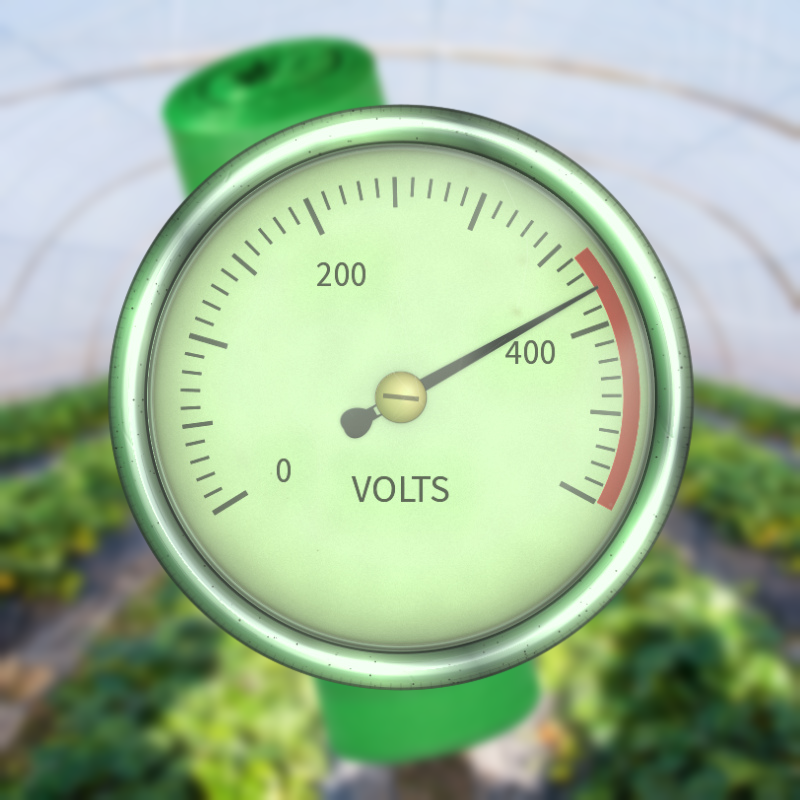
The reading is 380 (V)
